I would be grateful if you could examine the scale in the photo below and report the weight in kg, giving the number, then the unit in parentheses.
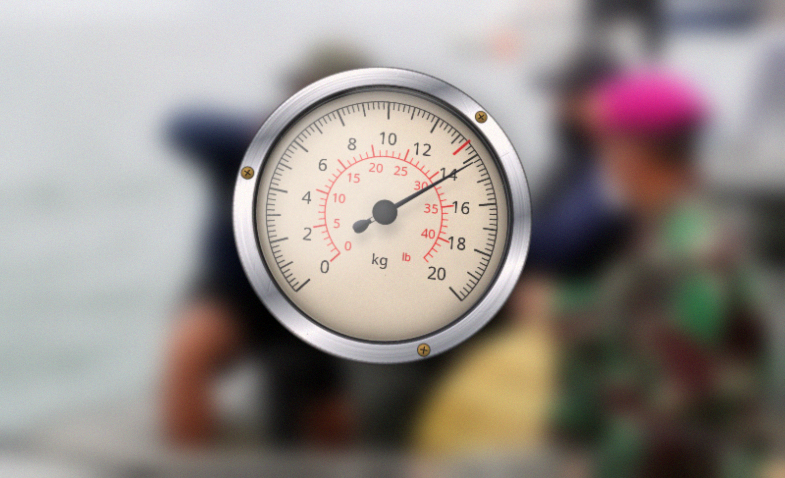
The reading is 14.2 (kg)
